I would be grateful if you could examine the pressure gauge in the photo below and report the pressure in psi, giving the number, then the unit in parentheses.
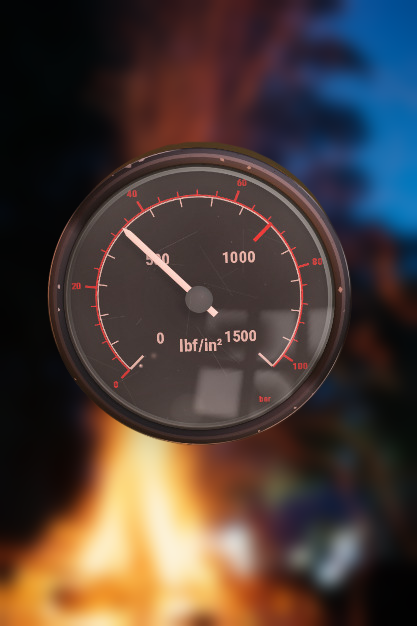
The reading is 500 (psi)
